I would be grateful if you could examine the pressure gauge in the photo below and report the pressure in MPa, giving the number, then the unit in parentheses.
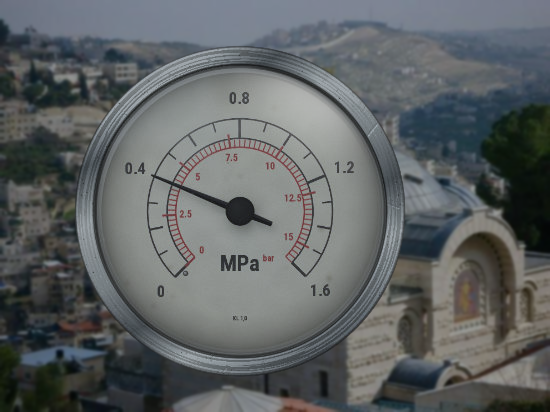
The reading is 0.4 (MPa)
